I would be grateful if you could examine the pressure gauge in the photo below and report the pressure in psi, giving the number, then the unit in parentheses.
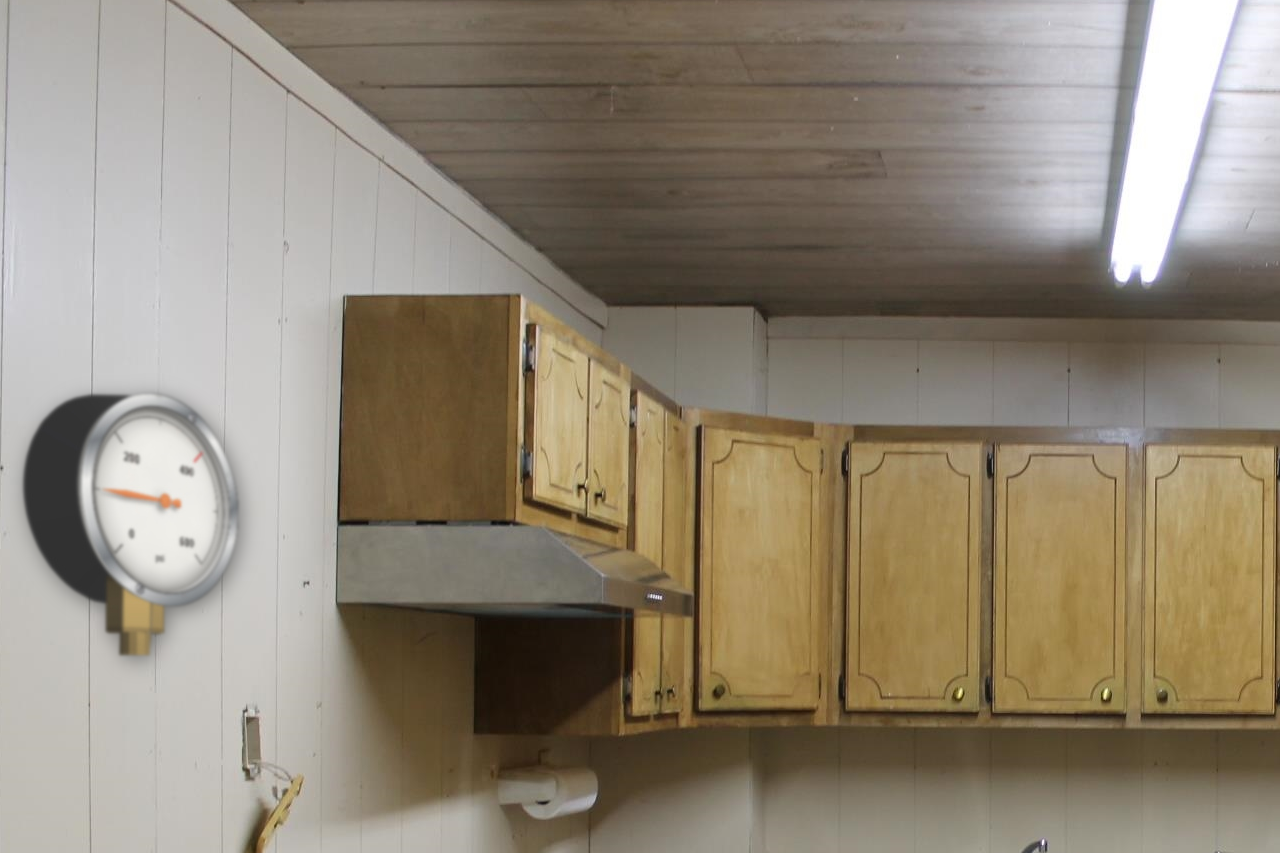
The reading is 100 (psi)
